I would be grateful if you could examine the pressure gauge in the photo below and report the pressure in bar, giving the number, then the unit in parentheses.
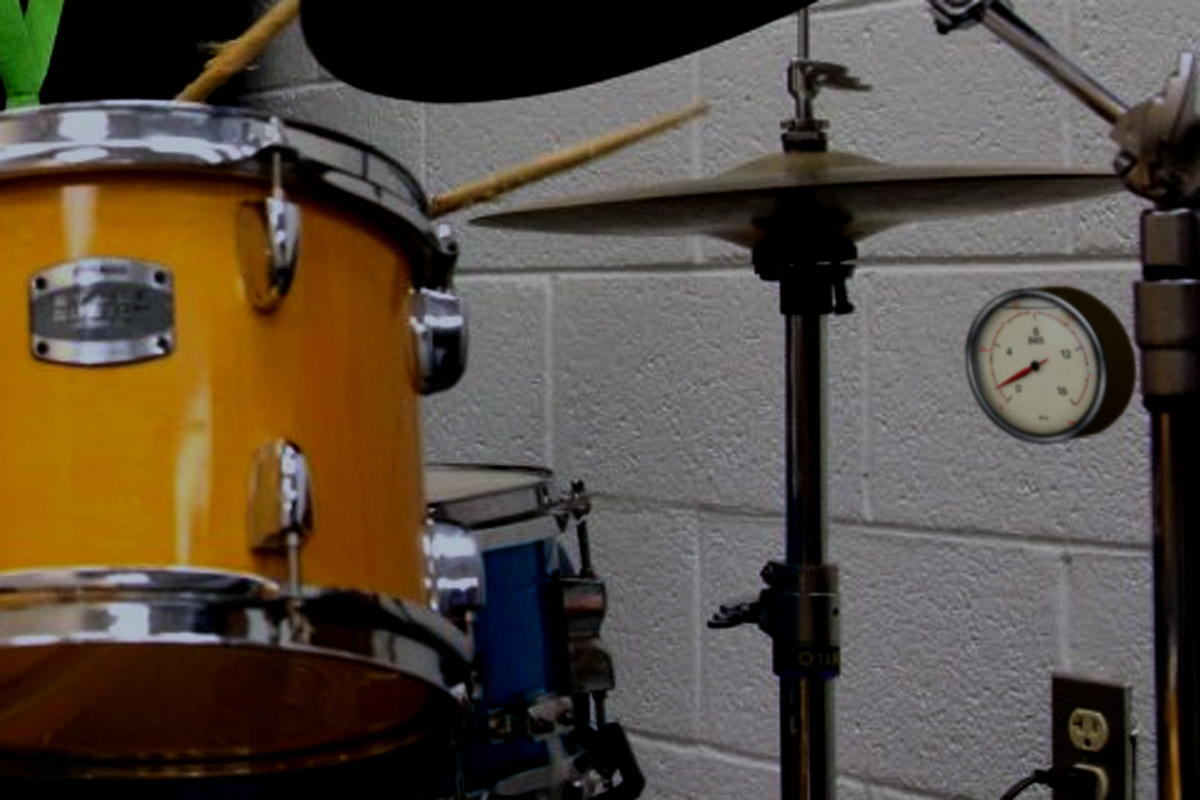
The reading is 1 (bar)
